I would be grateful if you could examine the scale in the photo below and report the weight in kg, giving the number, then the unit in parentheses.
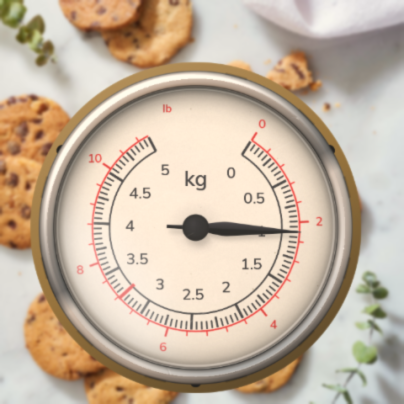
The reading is 1 (kg)
